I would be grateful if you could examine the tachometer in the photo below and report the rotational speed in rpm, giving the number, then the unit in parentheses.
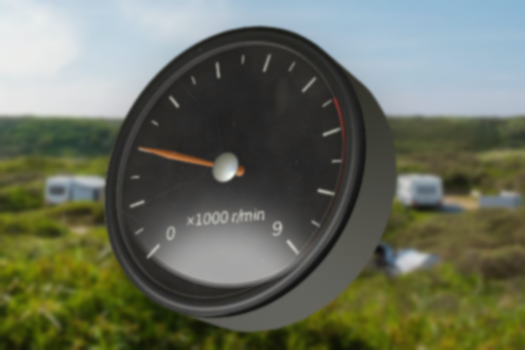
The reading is 2000 (rpm)
